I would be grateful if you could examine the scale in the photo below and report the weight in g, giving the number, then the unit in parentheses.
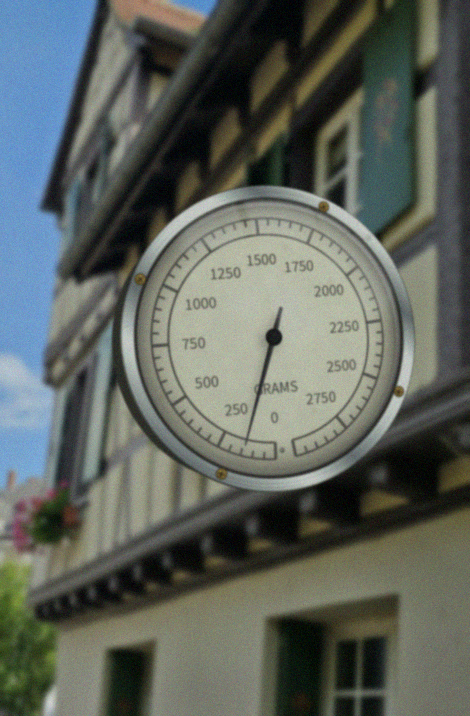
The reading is 150 (g)
